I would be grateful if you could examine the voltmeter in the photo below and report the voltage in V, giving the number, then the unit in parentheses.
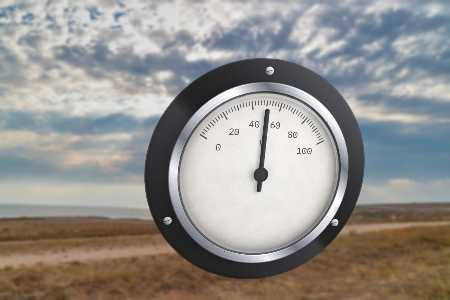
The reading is 50 (V)
